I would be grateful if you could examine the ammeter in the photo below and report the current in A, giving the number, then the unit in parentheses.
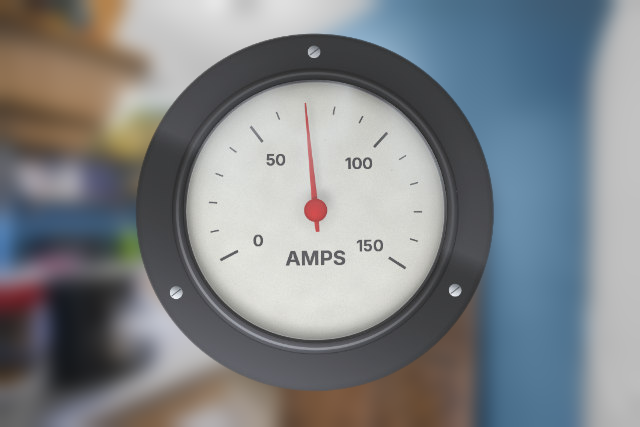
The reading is 70 (A)
